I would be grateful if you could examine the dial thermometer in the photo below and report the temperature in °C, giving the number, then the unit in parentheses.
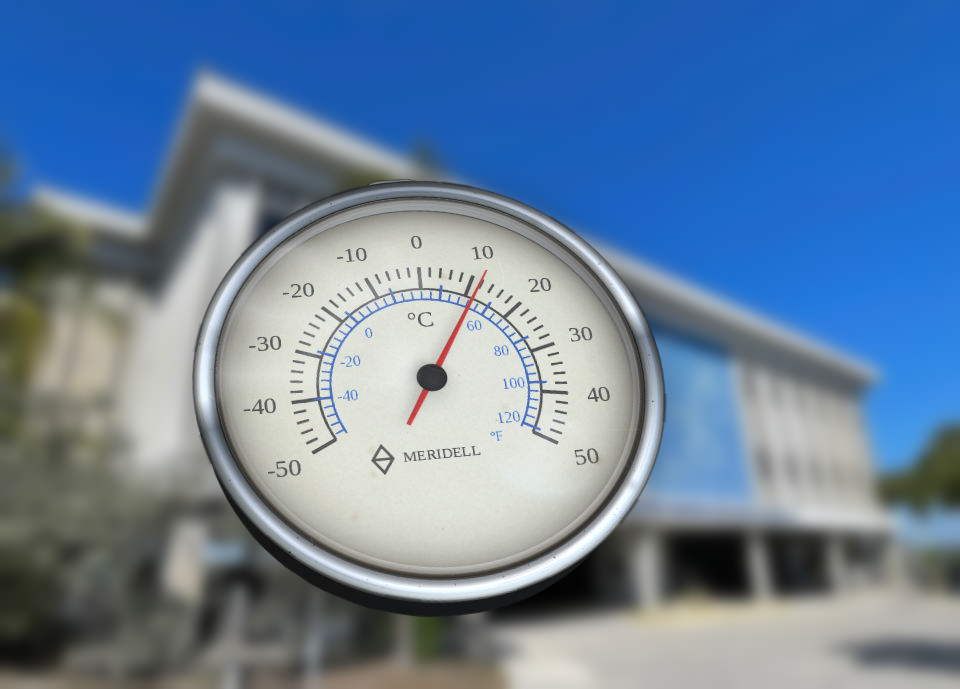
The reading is 12 (°C)
